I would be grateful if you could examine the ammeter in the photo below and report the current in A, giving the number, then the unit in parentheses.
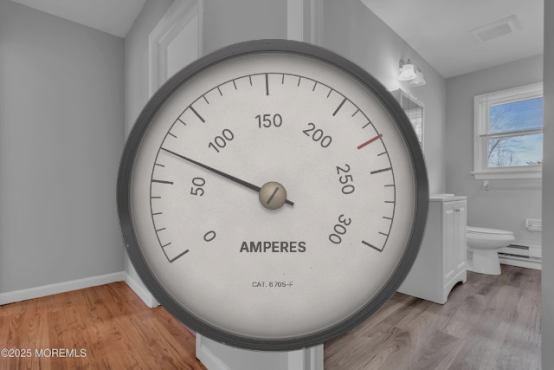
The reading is 70 (A)
